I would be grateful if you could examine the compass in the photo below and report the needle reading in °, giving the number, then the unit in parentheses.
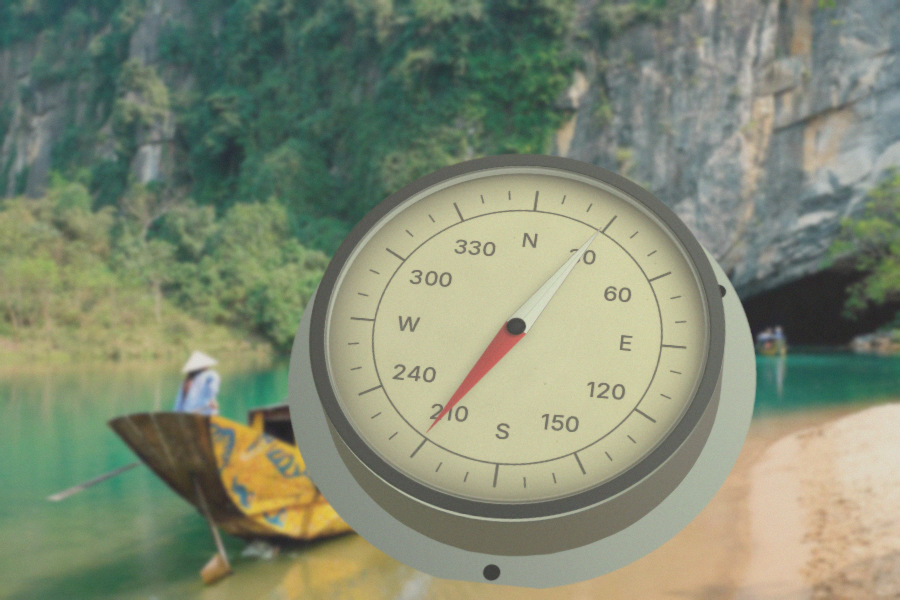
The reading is 210 (°)
